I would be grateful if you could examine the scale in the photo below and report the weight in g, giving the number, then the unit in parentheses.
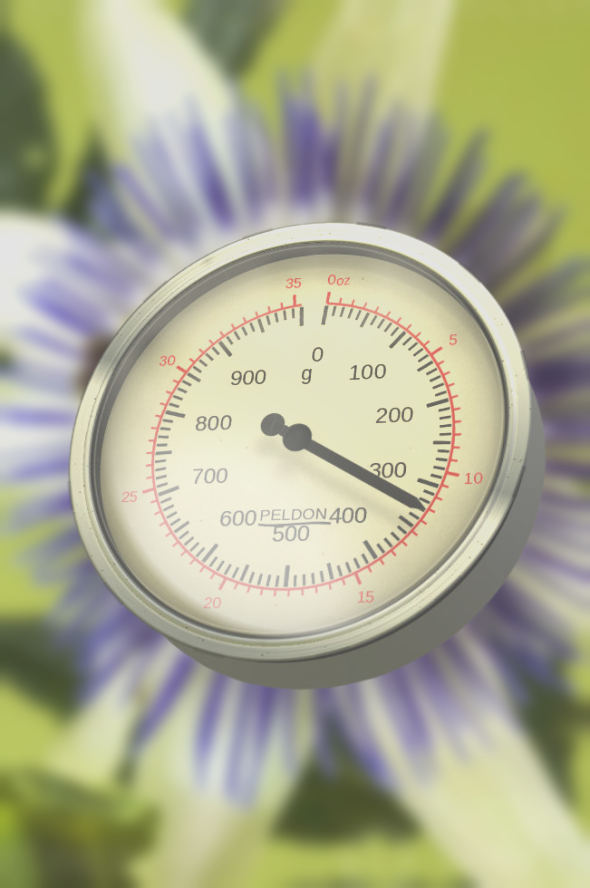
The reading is 330 (g)
